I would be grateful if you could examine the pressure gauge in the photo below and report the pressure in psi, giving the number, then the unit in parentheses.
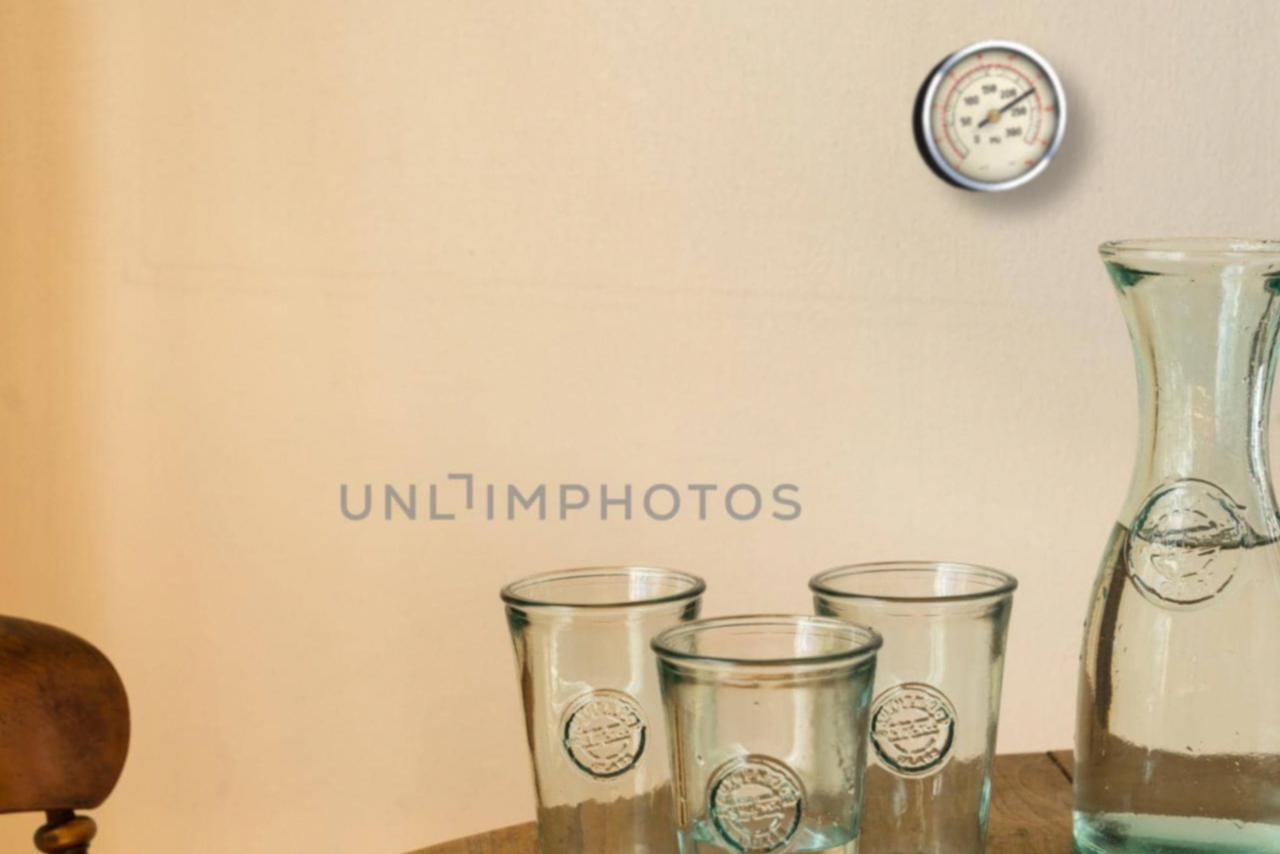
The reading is 225 (psi)
